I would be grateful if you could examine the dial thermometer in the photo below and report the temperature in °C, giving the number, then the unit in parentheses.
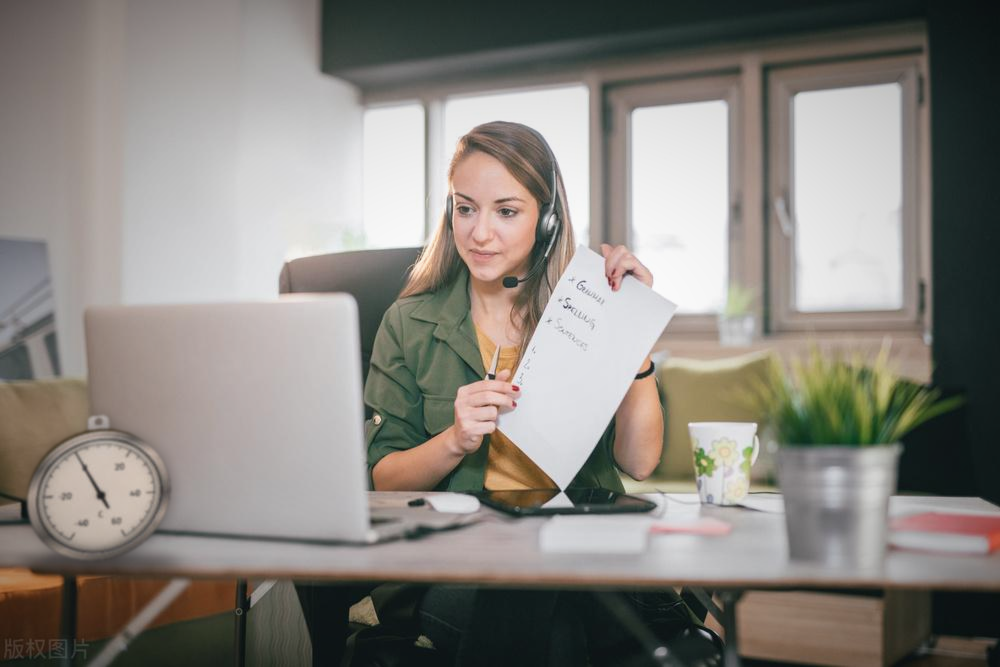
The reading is 0 (°C)
